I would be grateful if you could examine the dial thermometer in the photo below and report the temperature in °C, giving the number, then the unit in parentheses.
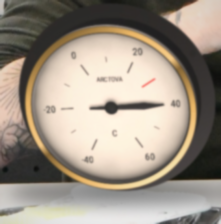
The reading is 40 (°C)
